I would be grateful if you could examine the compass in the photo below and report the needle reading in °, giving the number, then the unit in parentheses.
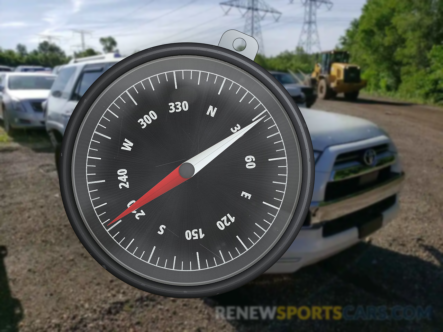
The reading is 212.5 (°)
